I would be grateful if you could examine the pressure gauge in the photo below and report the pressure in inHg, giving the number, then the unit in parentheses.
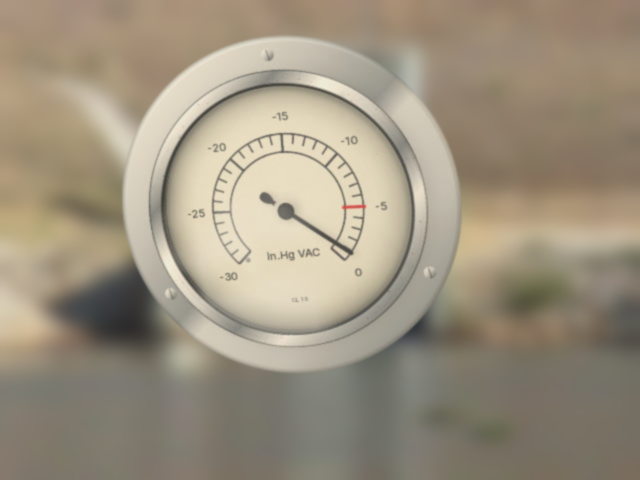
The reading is -1 (inHg)
